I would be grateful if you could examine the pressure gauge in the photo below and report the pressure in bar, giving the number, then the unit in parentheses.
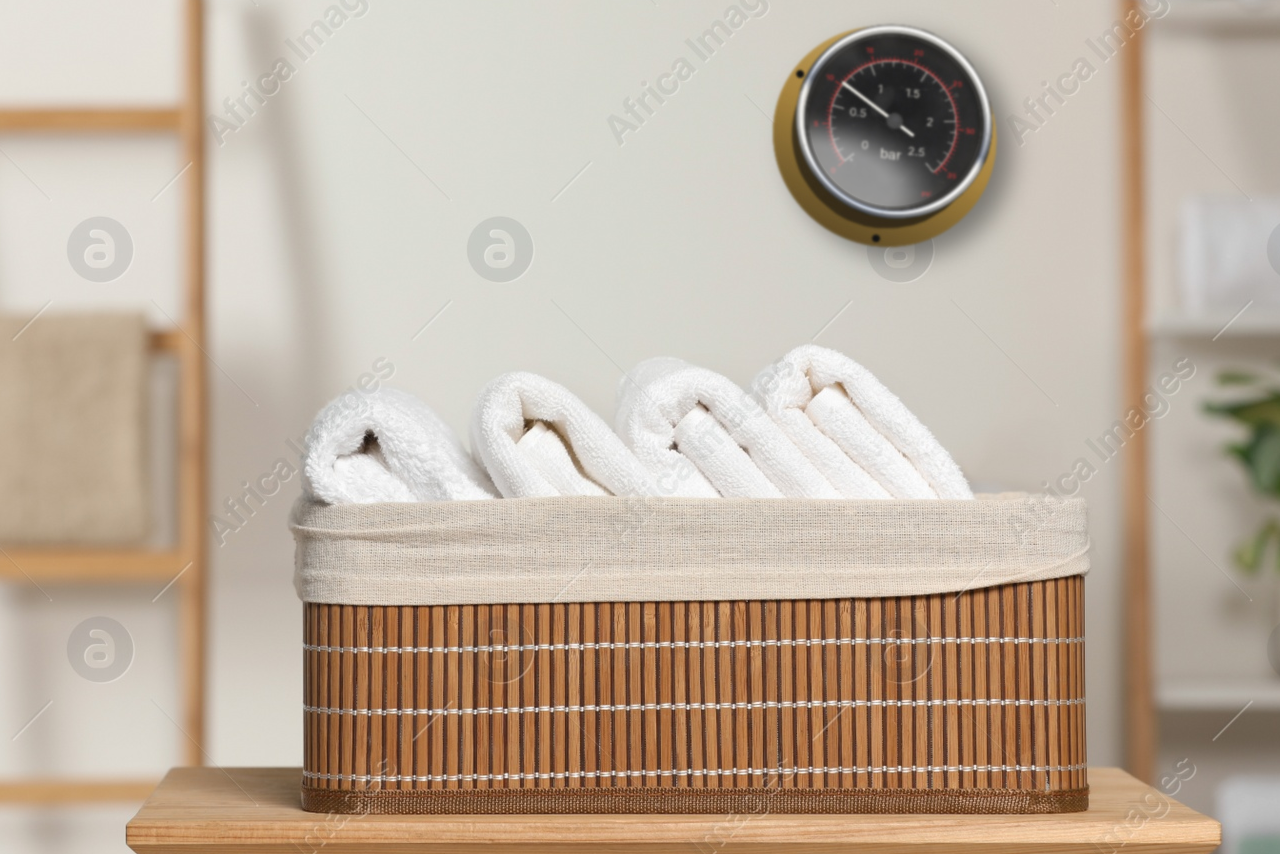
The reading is 0.7 (bar)
